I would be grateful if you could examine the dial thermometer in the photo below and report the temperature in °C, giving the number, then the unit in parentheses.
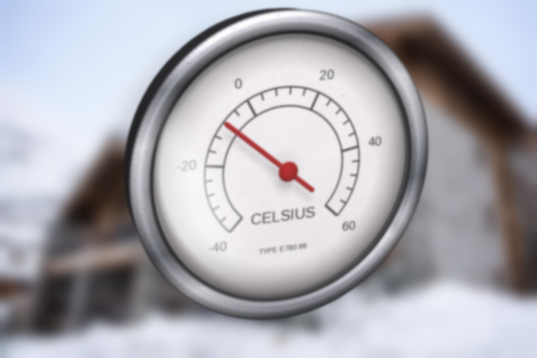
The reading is -8 (°C)
